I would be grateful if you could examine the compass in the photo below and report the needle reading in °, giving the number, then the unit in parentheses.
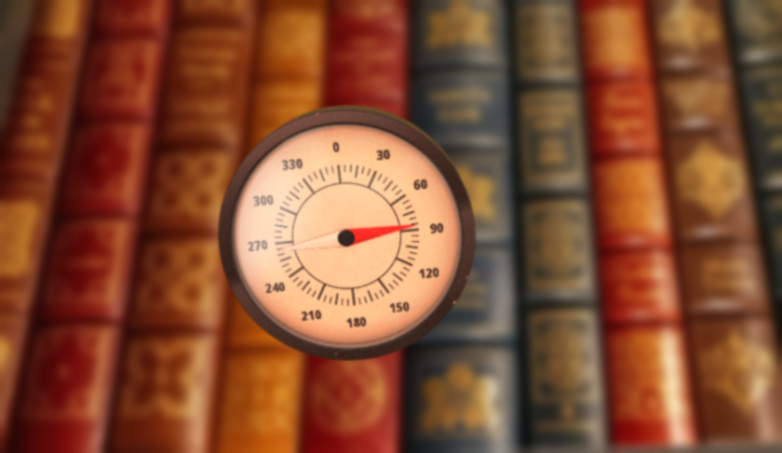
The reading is 85 (°)
